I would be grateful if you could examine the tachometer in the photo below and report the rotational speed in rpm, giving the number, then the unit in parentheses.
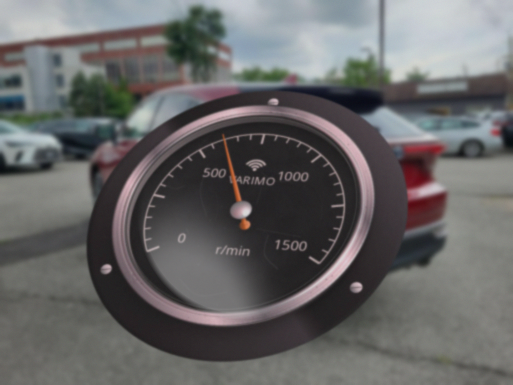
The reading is 600 (rpm)
